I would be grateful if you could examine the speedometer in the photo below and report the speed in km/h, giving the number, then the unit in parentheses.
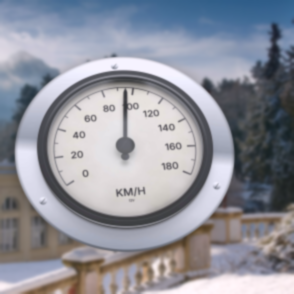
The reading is 95 (km/h)
